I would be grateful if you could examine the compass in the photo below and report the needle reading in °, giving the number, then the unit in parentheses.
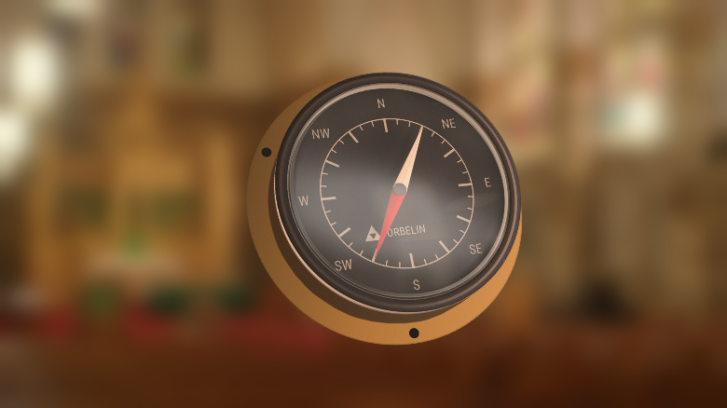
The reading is 210 (°)
